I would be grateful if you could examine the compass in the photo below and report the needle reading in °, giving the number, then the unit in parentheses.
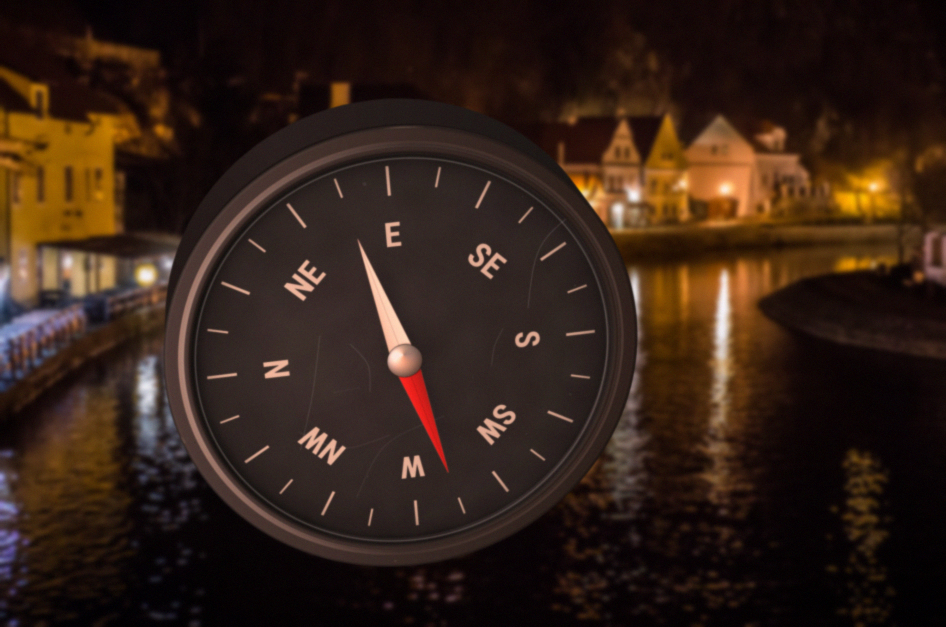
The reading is 255 (°)
